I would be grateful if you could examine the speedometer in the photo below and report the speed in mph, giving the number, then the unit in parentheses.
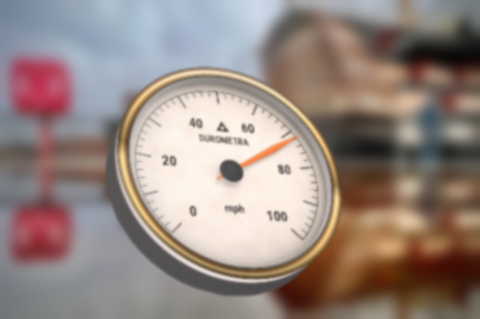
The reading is 72 (mph)
